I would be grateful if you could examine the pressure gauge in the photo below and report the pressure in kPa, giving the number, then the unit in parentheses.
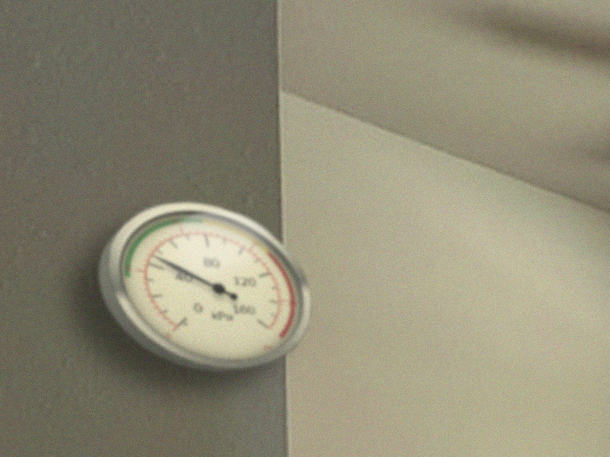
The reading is 45 (kPa)
